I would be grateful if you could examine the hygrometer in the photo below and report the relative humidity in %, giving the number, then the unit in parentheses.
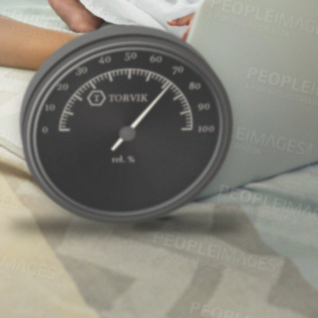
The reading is 70 (%)
